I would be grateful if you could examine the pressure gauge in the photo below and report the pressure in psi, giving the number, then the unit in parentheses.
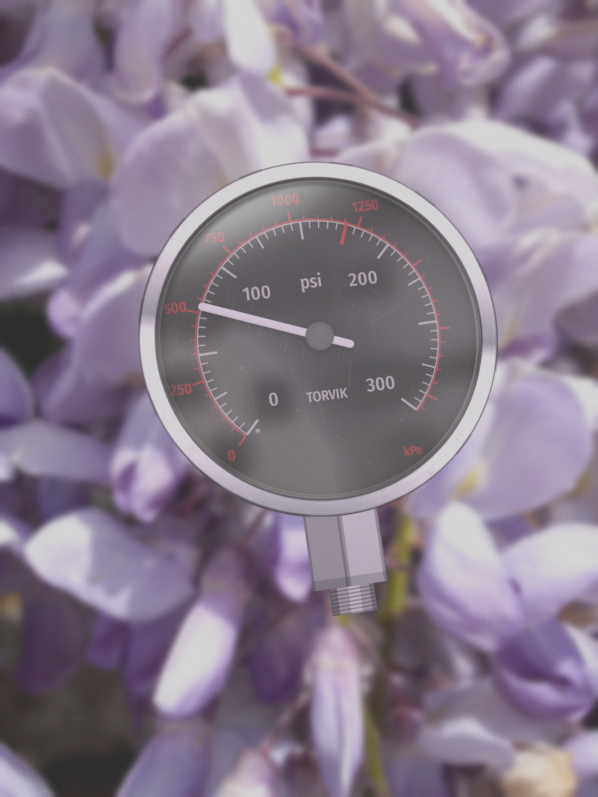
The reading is 75 (psi)
